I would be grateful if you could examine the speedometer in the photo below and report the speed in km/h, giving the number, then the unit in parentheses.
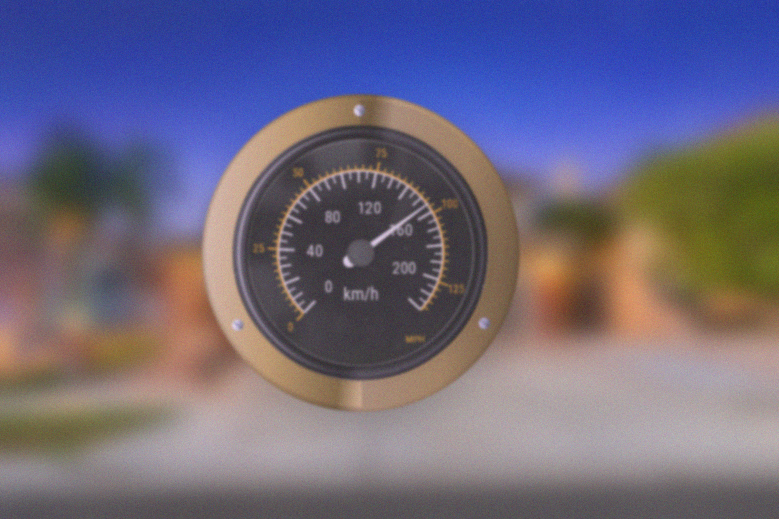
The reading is 155 (km/h)
